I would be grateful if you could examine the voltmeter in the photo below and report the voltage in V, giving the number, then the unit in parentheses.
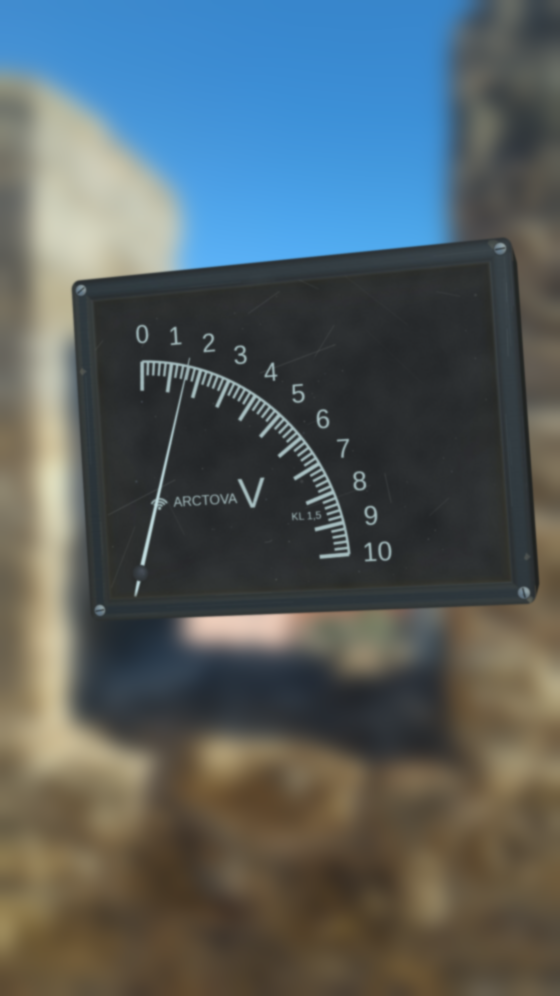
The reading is 1.6 (V)
